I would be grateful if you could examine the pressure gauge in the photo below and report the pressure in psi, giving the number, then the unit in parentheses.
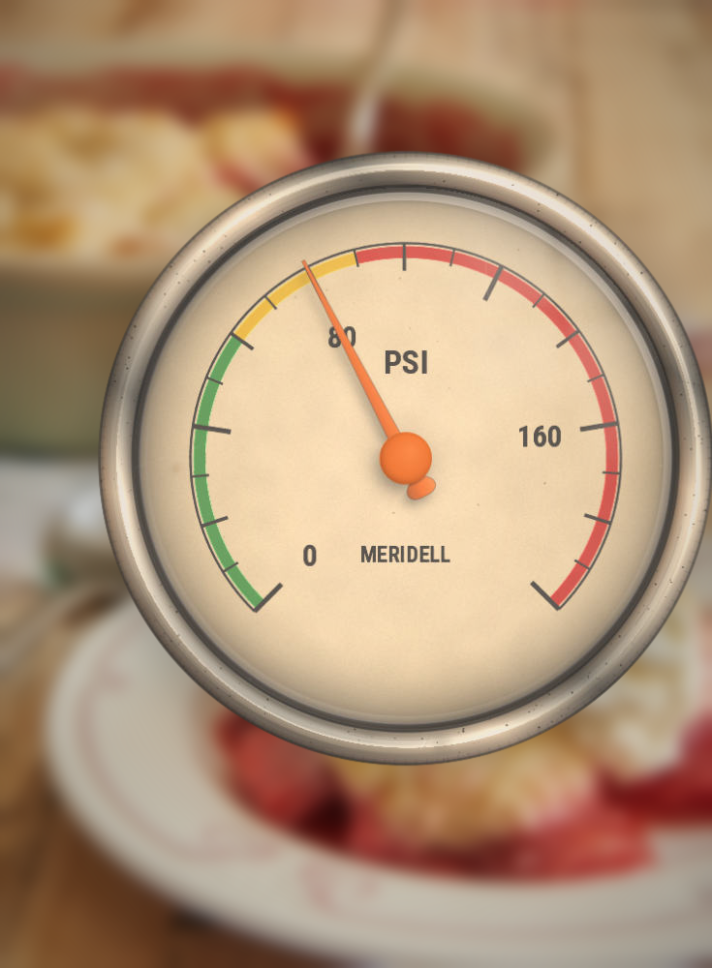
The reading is 80 (psi)
